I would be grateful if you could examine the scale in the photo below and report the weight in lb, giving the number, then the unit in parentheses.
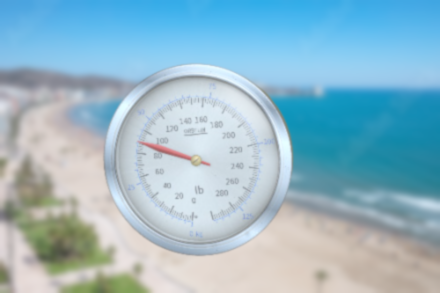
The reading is 90 (lb)
